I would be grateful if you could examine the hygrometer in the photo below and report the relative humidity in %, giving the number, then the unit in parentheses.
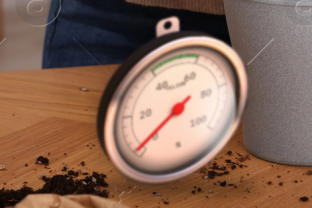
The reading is 4 (%)
